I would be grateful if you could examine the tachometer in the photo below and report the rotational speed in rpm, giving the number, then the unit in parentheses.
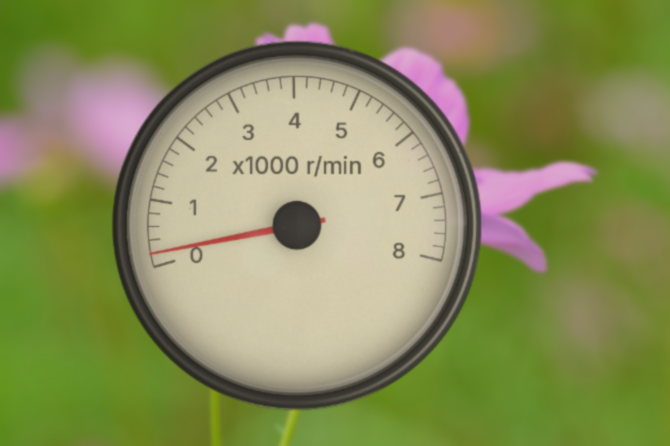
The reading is 200 (rpm)
